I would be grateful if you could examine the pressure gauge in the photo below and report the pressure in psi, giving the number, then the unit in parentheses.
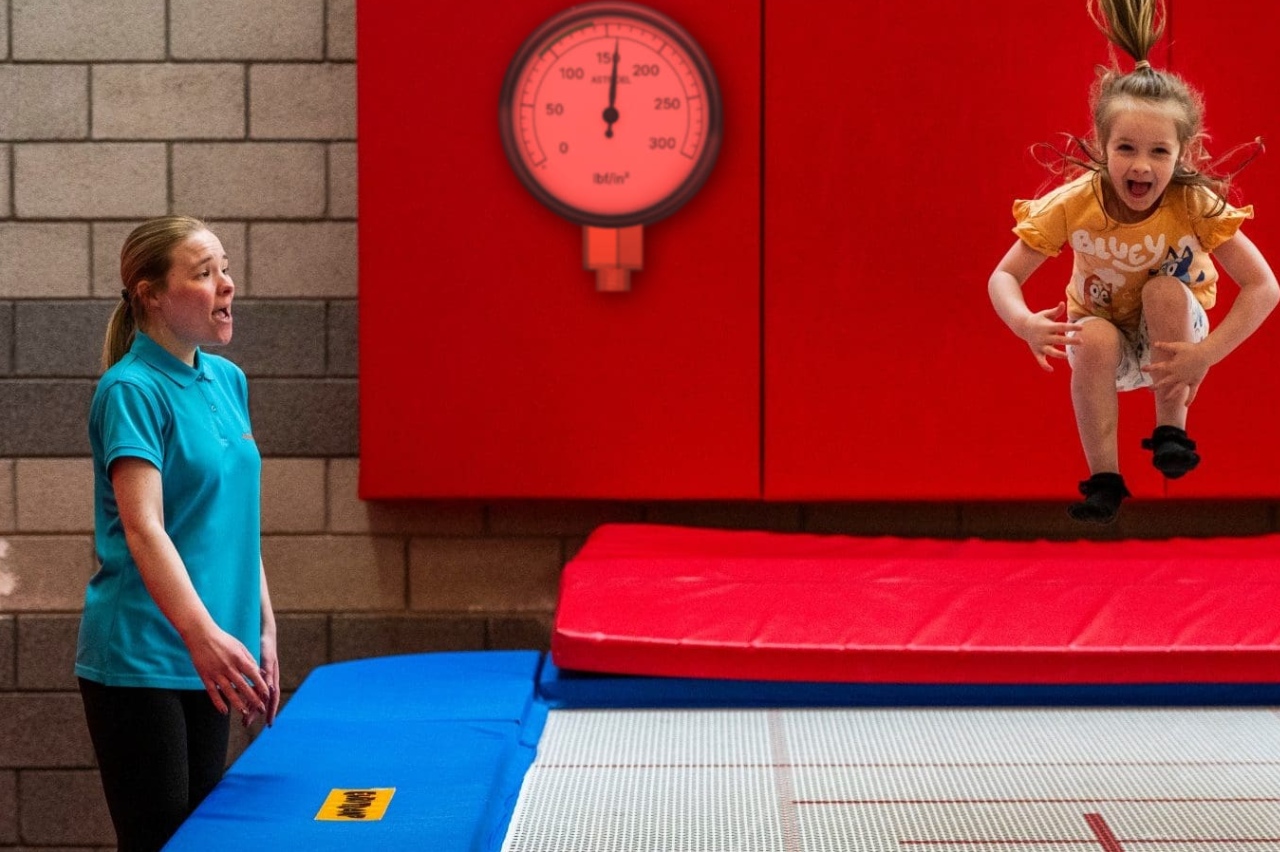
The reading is 160 (psi)
